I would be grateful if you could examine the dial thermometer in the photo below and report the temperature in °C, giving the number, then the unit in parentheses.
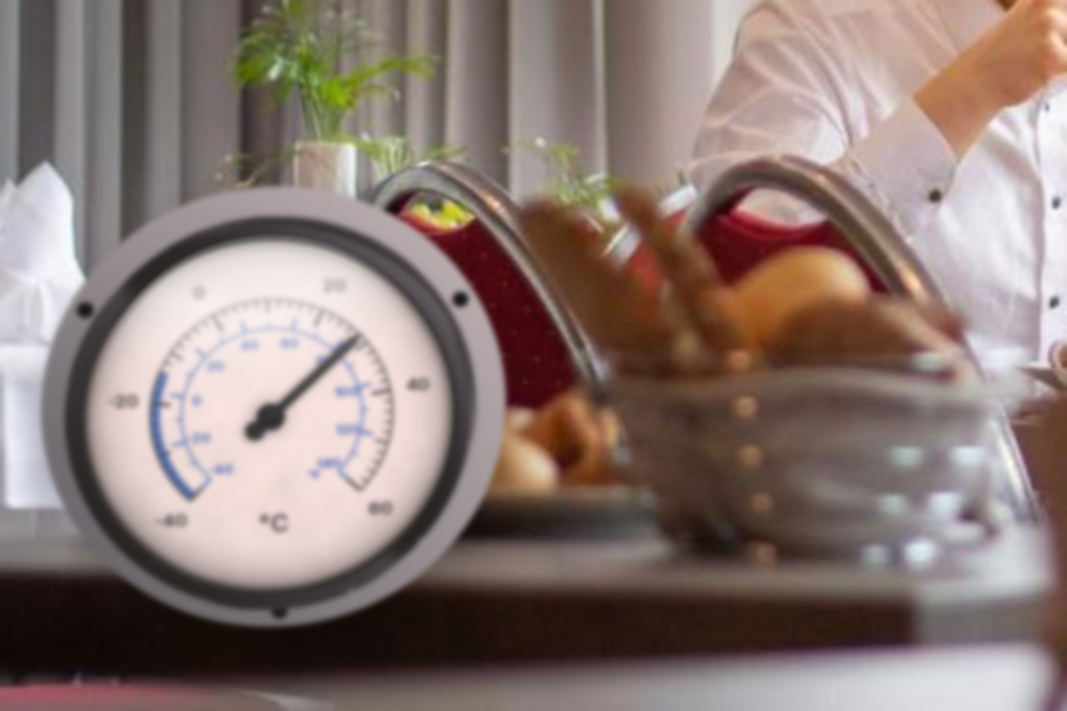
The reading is 28 (°C)
